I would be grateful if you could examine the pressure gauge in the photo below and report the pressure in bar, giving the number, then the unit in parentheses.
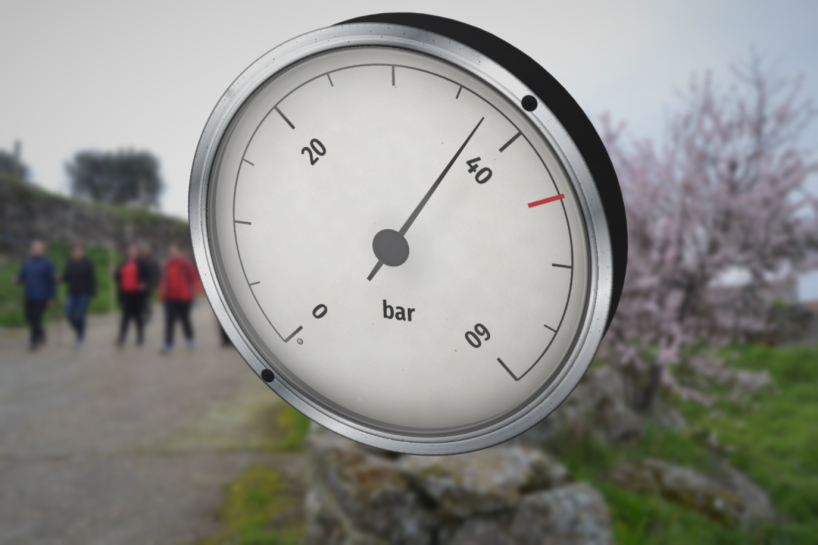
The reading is 37.5 (bar)
